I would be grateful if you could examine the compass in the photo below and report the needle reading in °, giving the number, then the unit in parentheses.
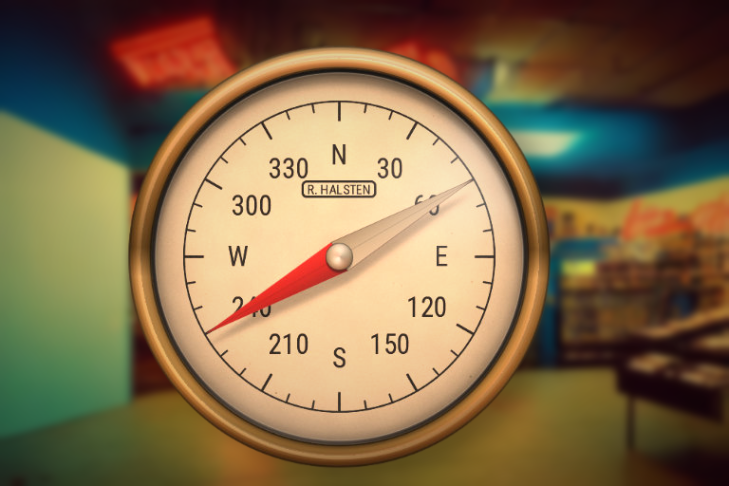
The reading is 240 (°)
